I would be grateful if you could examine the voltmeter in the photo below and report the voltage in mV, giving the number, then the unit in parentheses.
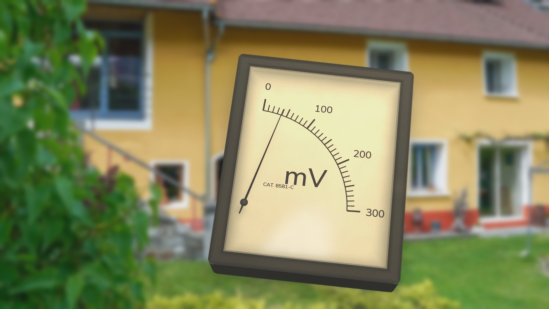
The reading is 40 (mV)
